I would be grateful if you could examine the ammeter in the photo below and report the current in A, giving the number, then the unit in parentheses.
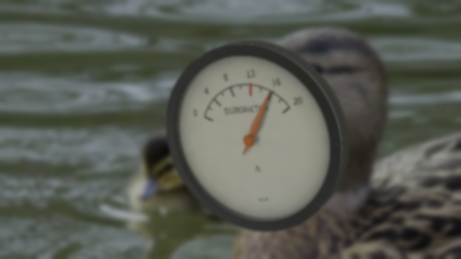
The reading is 16 (A)
